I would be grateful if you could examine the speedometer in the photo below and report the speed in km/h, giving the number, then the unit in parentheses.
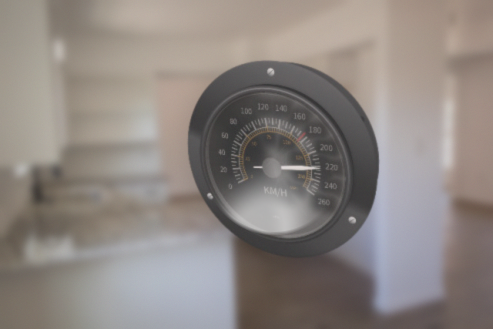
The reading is 220 (km/h)
